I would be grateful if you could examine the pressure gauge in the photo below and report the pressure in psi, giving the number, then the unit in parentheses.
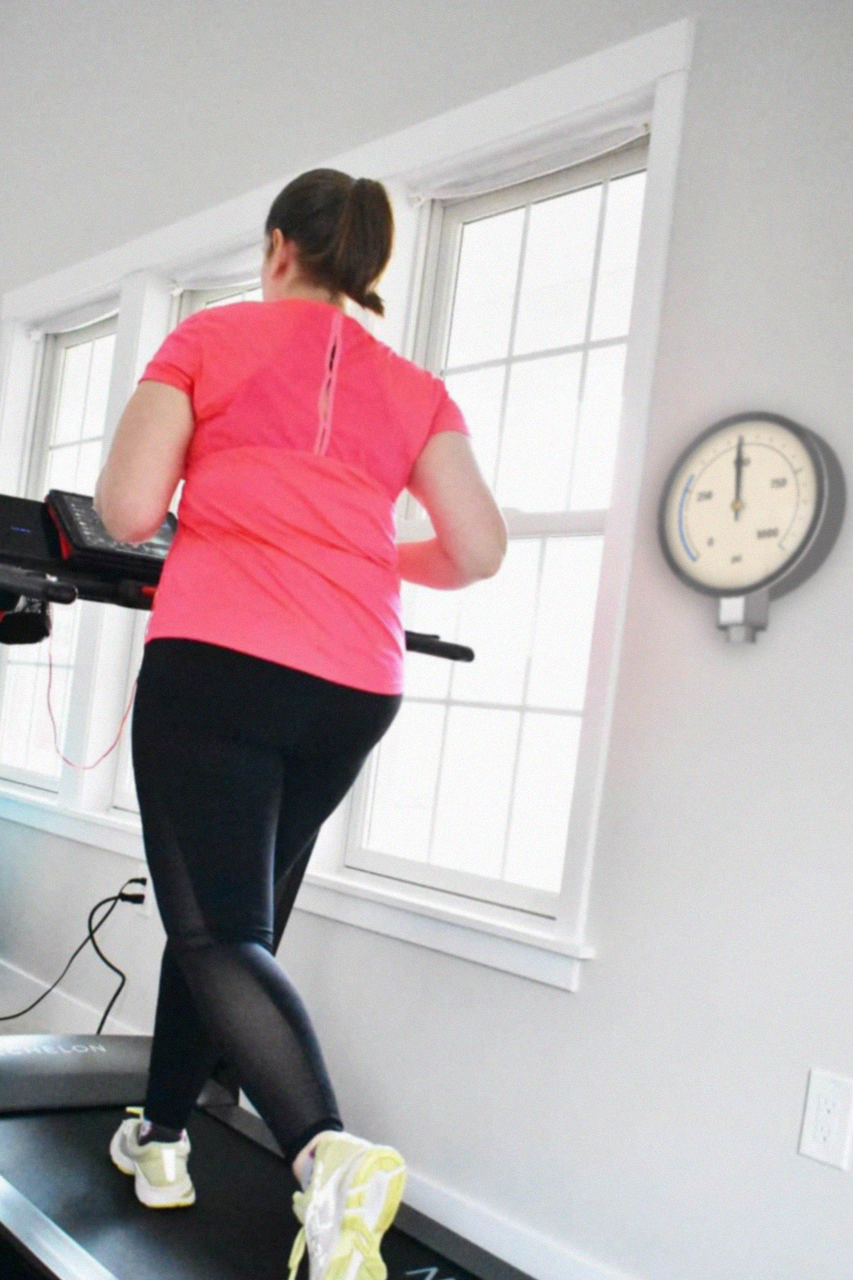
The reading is 500 (psi)
